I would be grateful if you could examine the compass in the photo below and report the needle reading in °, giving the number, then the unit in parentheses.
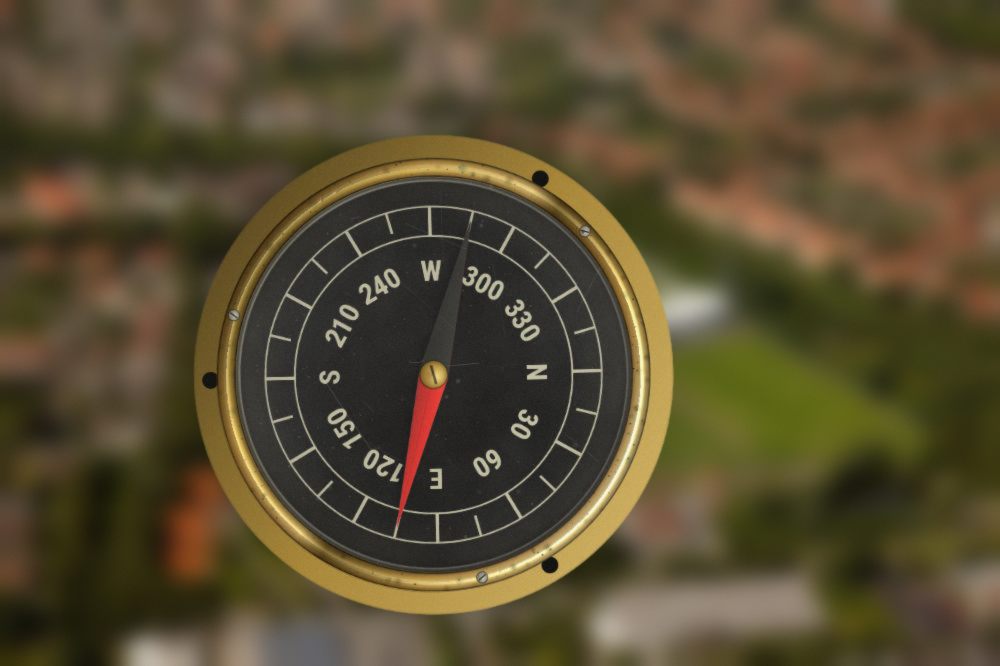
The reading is 105 (°)
